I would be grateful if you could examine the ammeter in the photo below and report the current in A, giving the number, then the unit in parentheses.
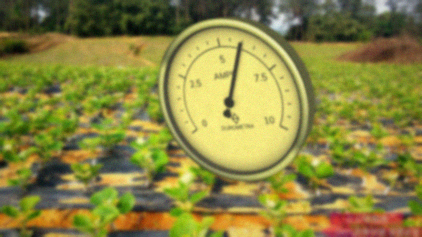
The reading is 6 (A)
